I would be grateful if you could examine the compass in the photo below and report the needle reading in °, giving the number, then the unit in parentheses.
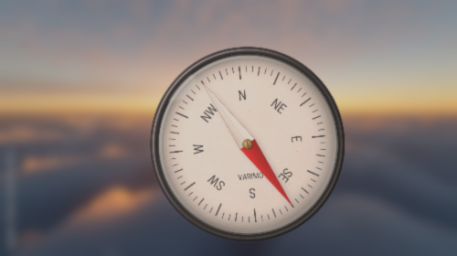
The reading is 150 (°)
